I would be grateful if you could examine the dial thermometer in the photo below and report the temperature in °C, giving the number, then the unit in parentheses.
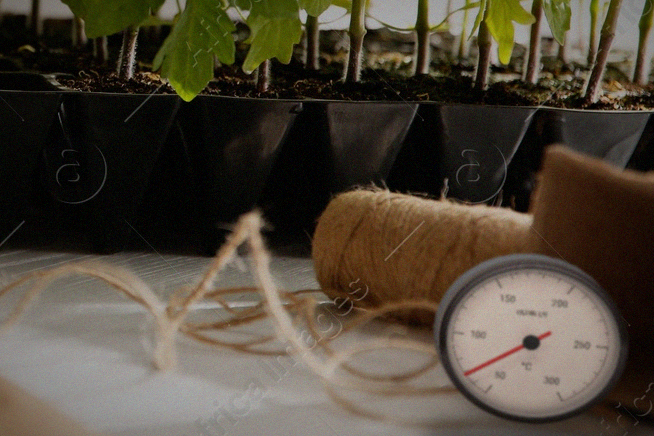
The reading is 70 (°C)
